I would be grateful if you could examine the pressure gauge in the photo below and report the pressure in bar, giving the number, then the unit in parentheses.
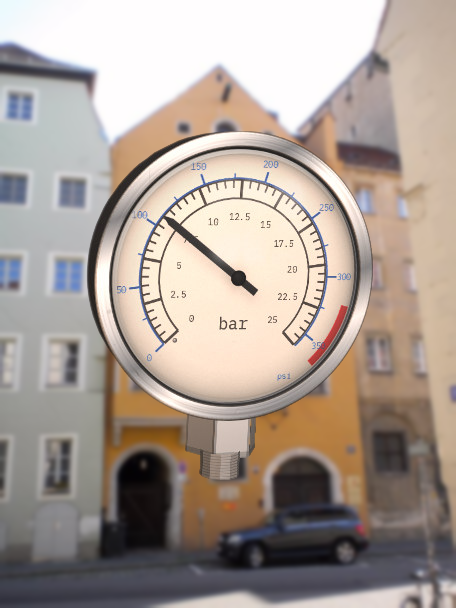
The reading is 7.5 (bar)
